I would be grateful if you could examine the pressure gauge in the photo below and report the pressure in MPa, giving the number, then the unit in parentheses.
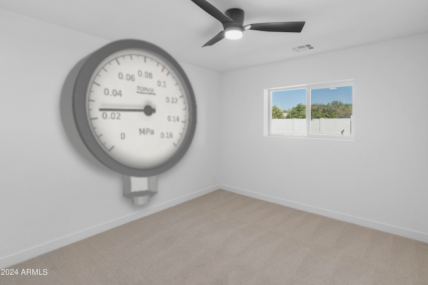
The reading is 0.025 (MPa)
